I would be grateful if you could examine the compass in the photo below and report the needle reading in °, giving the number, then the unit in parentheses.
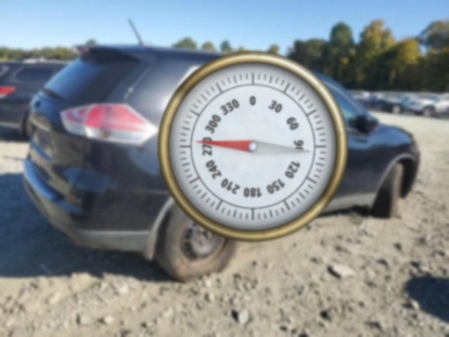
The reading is 275 (°)
